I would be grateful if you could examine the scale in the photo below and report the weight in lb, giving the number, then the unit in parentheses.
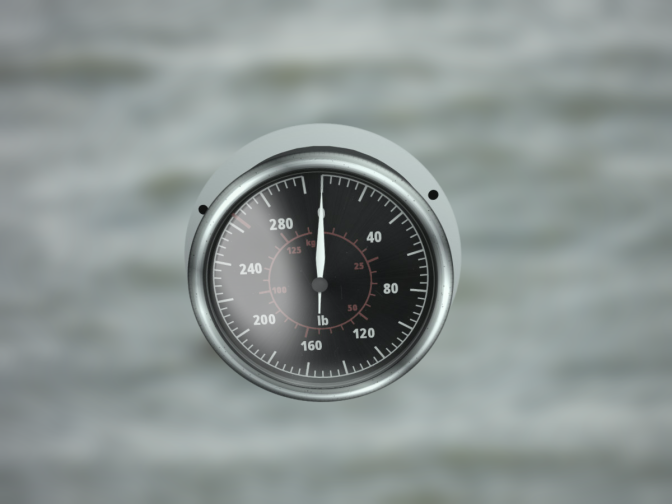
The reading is 0 (lb)
